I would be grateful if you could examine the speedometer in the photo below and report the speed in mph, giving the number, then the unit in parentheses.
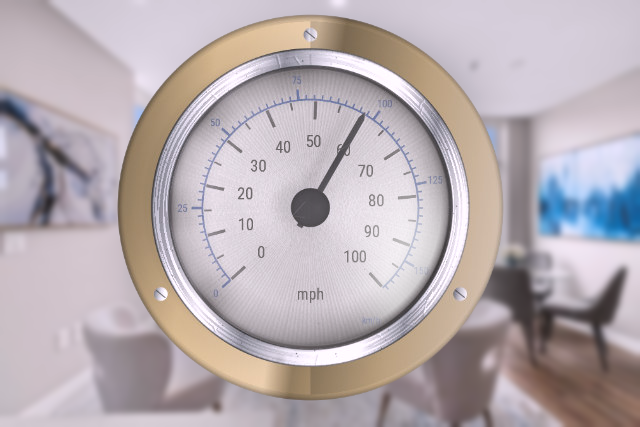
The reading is 60 (mph)
